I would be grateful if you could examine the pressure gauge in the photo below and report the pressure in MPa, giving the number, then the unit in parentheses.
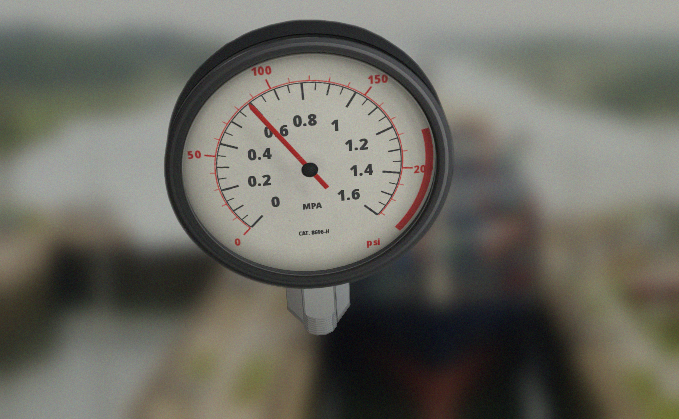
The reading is 0.6 (MPa)
